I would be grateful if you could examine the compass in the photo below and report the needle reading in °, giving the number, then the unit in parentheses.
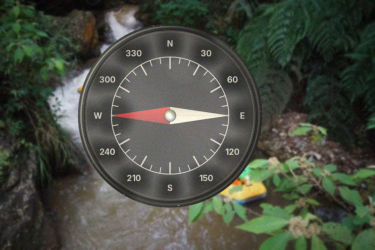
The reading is 270 (°)
